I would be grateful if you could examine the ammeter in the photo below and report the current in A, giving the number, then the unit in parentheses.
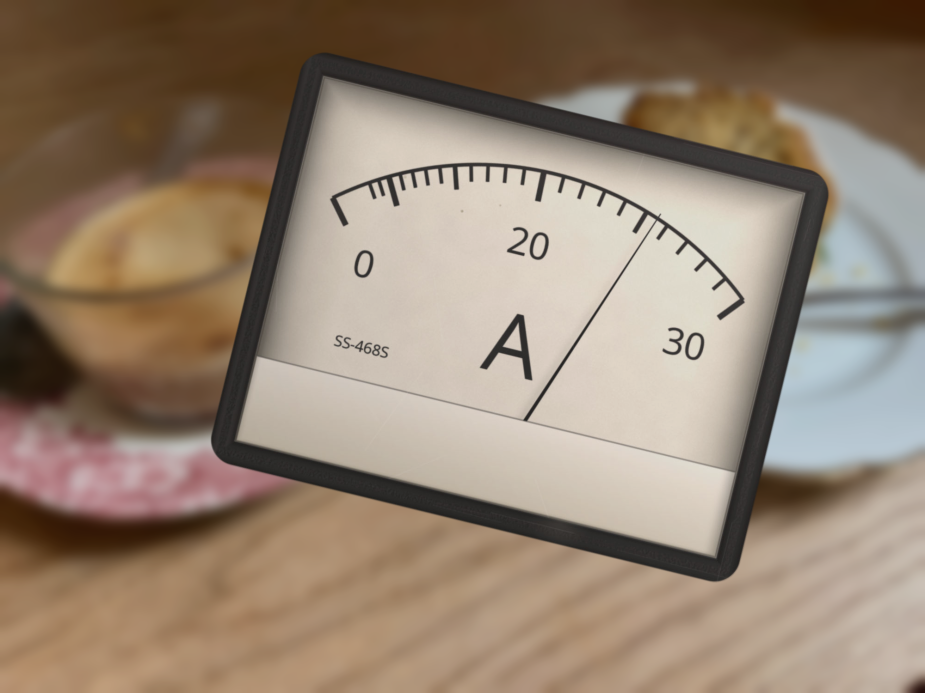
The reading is 25.5 (A)
